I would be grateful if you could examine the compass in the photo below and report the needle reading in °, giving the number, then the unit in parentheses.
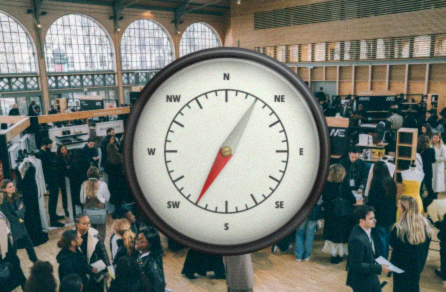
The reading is 210 (°)
